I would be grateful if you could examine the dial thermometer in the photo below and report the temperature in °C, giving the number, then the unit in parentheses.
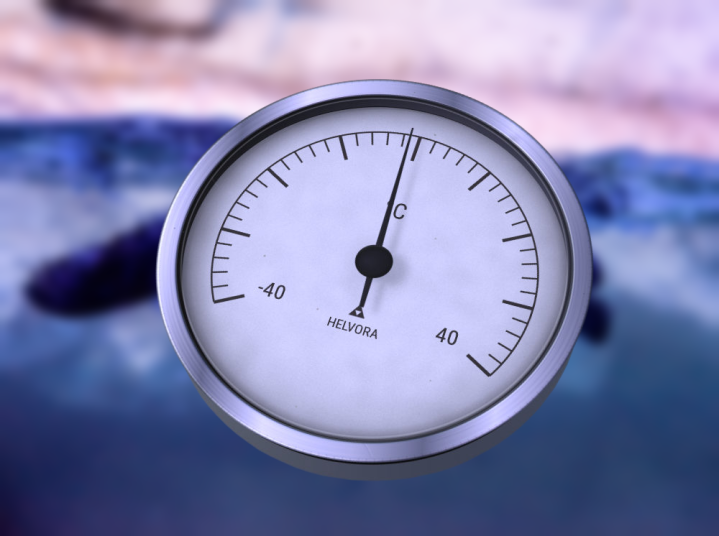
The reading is -1 (°C)
